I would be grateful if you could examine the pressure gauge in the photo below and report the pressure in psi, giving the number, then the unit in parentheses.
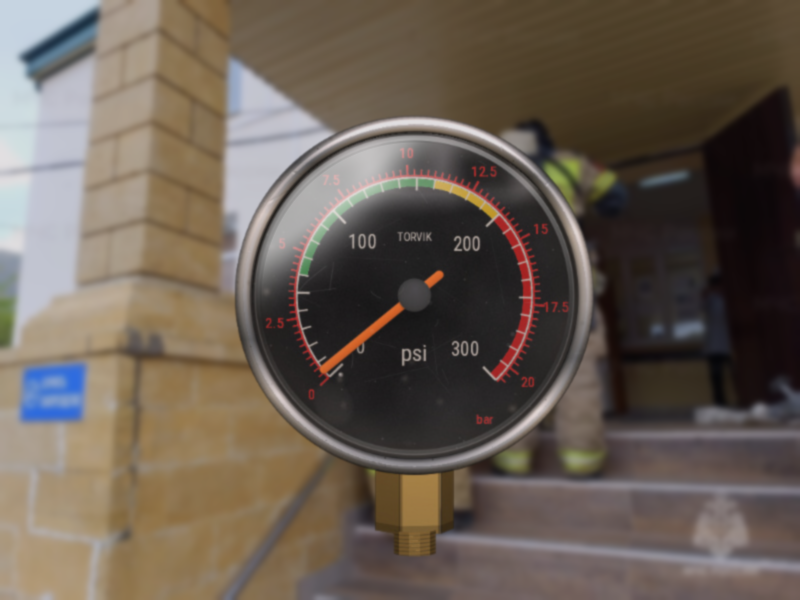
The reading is 5 (psi)
